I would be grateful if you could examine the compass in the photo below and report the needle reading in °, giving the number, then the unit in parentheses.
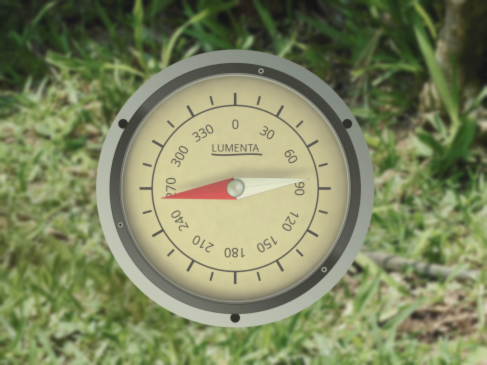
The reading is 262.5 (°)
